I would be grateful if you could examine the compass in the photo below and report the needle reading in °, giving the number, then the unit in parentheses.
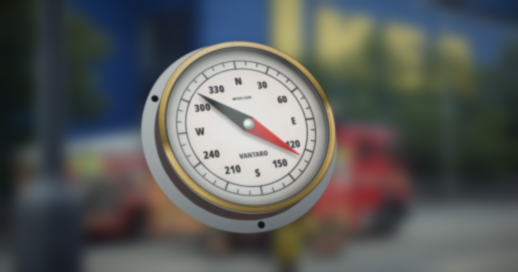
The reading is 130 (°)
